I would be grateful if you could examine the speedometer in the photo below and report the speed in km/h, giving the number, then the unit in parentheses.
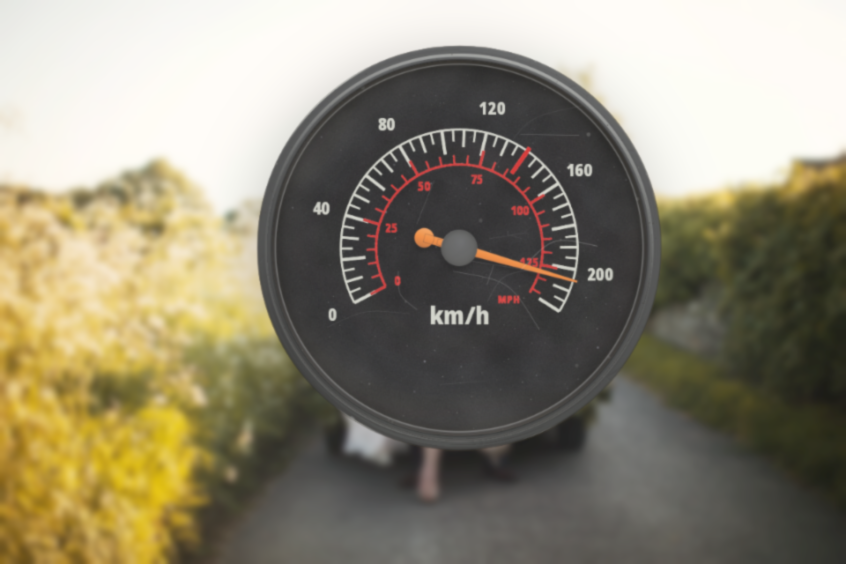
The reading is 205 (km/h)
